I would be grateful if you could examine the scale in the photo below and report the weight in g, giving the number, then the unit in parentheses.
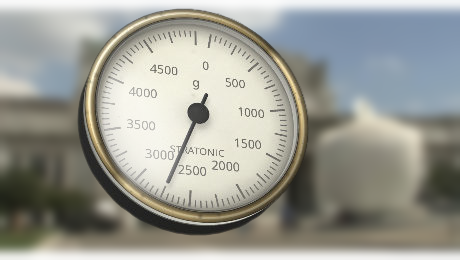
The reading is 2750 (g)
